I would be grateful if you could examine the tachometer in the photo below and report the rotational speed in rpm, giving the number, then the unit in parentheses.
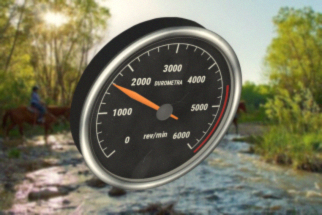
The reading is 1600 (rpm)
